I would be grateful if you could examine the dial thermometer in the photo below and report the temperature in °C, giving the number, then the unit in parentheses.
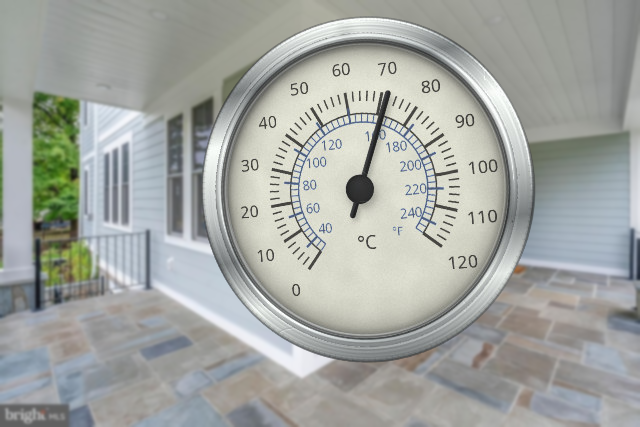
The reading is 72 (°C)
